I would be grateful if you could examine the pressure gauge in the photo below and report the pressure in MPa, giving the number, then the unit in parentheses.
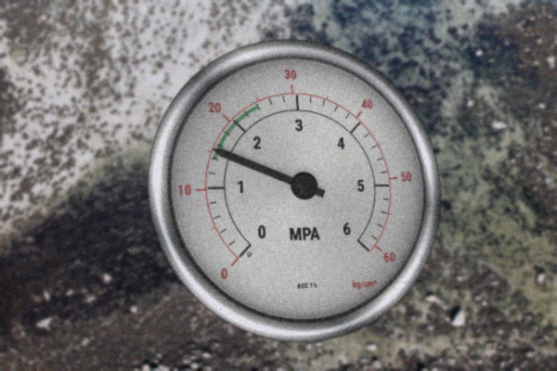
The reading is 1.5 (MPa)
